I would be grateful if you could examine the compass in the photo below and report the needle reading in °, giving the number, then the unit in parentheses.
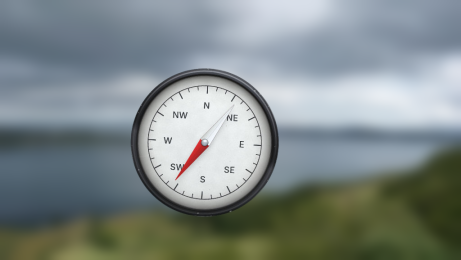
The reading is 215 (°)
